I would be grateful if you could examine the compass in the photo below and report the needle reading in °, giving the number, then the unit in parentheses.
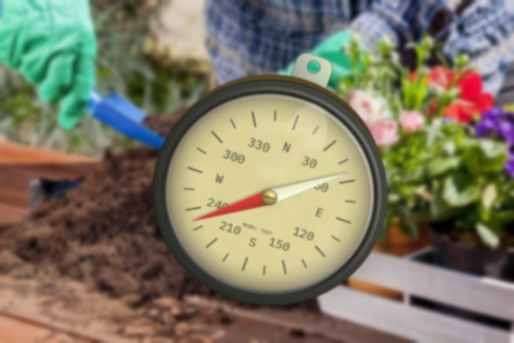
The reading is 232.5 (°)
